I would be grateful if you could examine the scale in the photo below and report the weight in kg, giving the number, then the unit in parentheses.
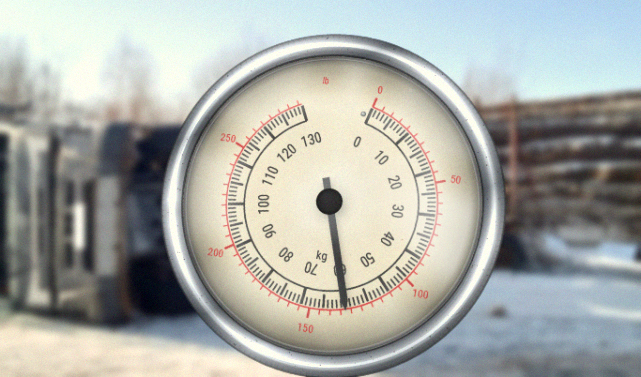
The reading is 60 (kg)
